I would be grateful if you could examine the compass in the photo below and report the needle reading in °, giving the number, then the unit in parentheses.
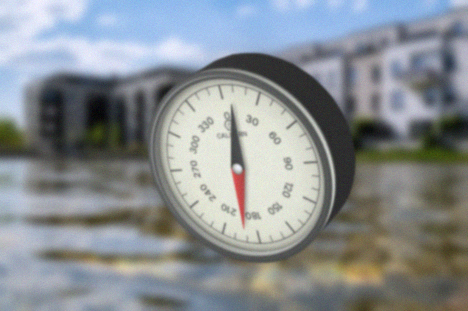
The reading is 190 (°)
